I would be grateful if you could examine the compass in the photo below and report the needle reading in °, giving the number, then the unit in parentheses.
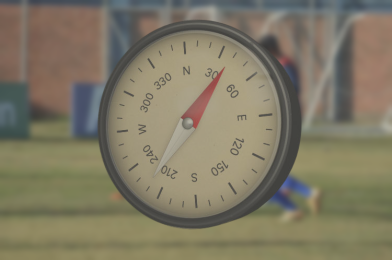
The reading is 40 (°)
